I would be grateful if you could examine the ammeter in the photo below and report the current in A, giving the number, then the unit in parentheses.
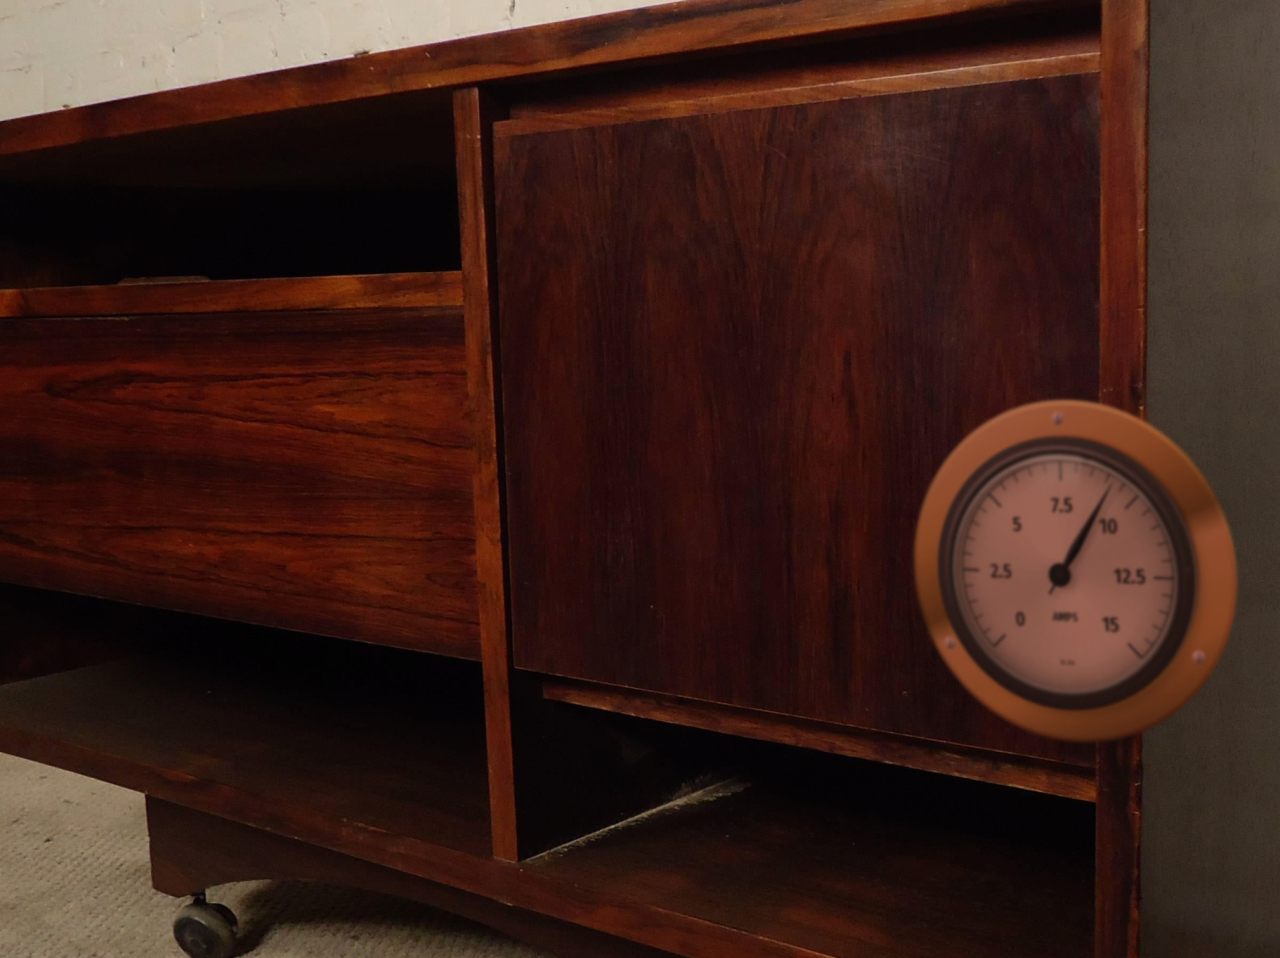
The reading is 9.25 (A)
